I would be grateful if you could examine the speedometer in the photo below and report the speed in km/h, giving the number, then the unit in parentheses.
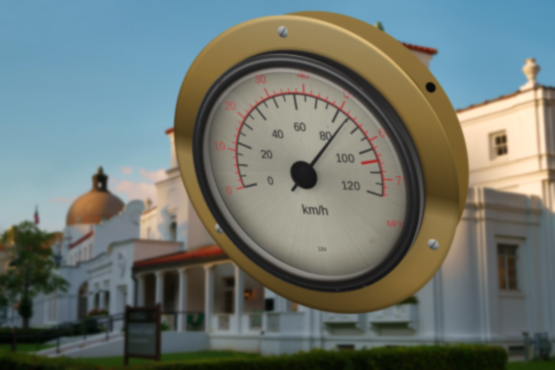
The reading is 85 (km/h)
